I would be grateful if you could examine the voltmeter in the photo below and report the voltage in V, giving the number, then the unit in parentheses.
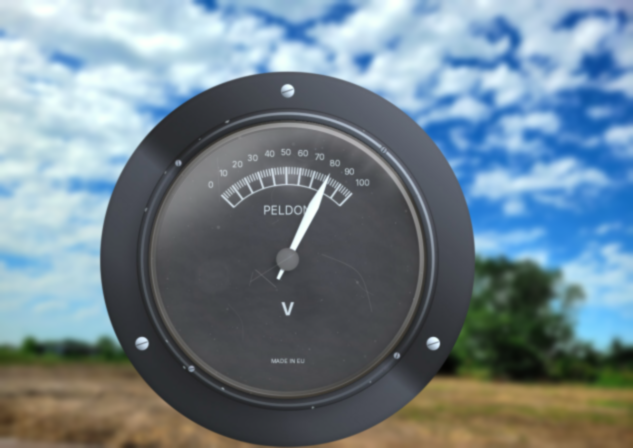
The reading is 80 (V)
